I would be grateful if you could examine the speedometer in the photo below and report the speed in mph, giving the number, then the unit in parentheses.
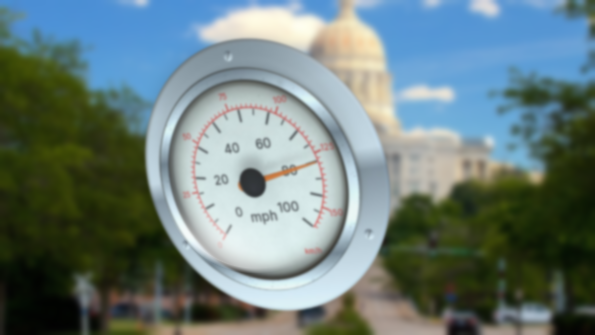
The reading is 80 (mph)
